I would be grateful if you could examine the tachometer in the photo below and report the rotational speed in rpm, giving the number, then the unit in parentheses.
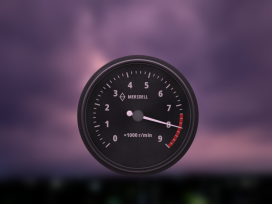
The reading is 8000 (rpm)
